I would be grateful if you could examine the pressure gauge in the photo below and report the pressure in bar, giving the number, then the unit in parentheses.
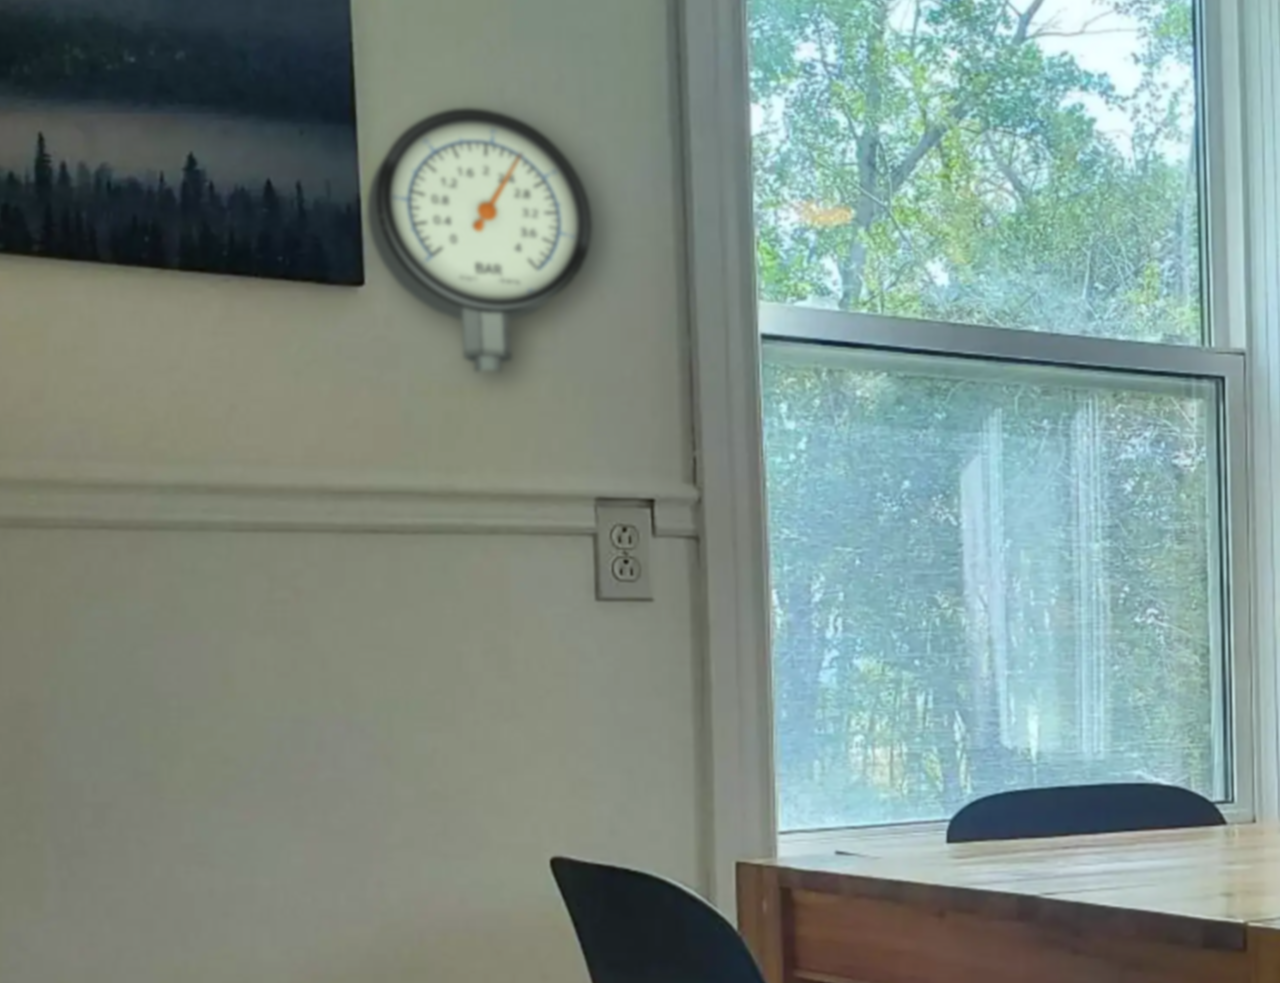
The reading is 2.4 (bar)
